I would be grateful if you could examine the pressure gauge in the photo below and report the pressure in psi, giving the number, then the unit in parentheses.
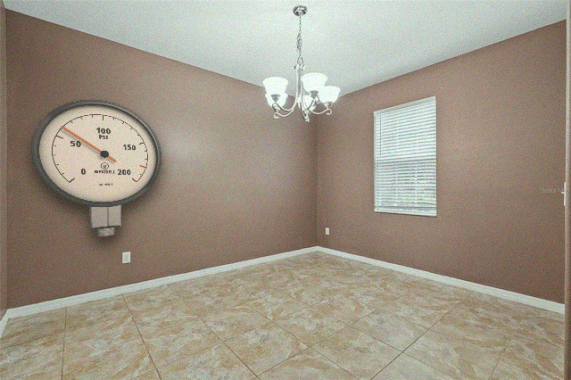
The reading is 60 (psi)
